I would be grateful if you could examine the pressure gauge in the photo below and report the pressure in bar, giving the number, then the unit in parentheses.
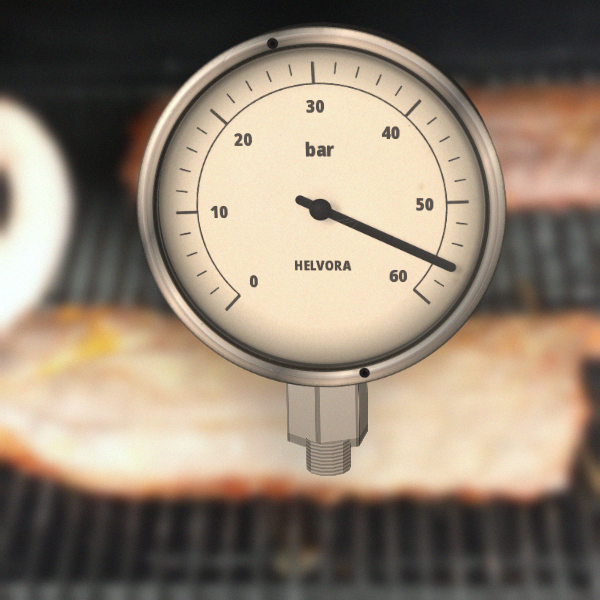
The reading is 56 (bar)
